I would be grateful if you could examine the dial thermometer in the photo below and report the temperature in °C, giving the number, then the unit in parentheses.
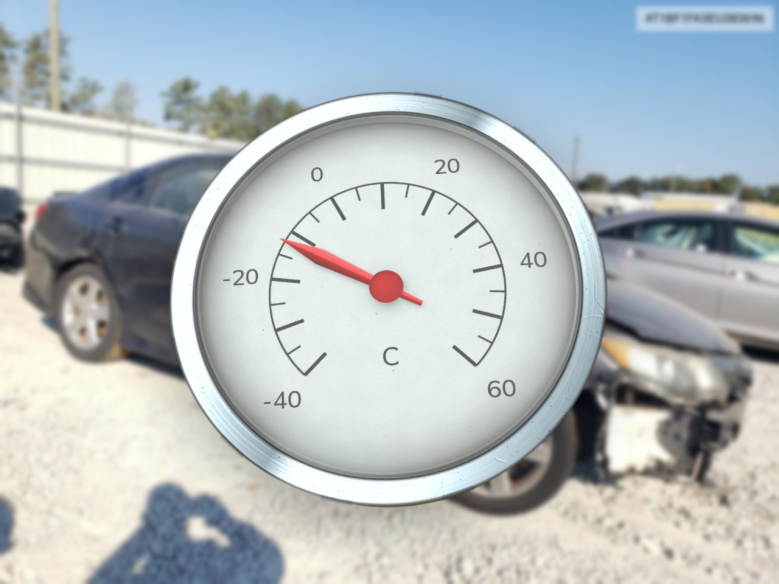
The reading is -12.5 (°C)
